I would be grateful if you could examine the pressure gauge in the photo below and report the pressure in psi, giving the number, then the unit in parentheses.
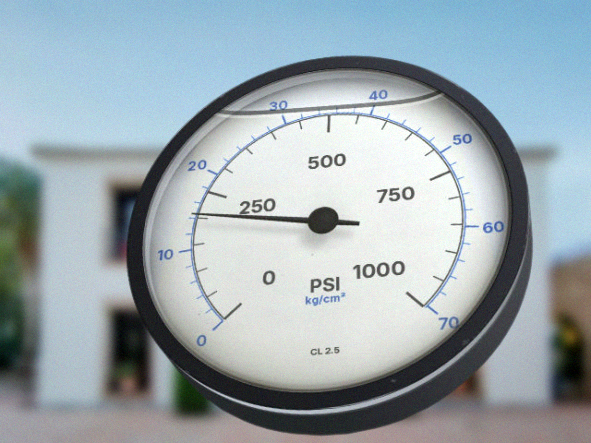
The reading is 200 (psi)
